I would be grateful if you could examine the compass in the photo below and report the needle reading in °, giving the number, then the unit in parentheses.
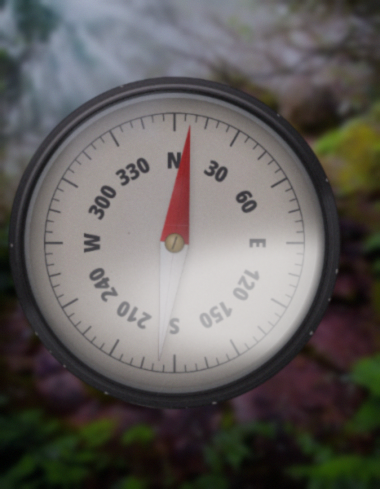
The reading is 7.5 (°)
